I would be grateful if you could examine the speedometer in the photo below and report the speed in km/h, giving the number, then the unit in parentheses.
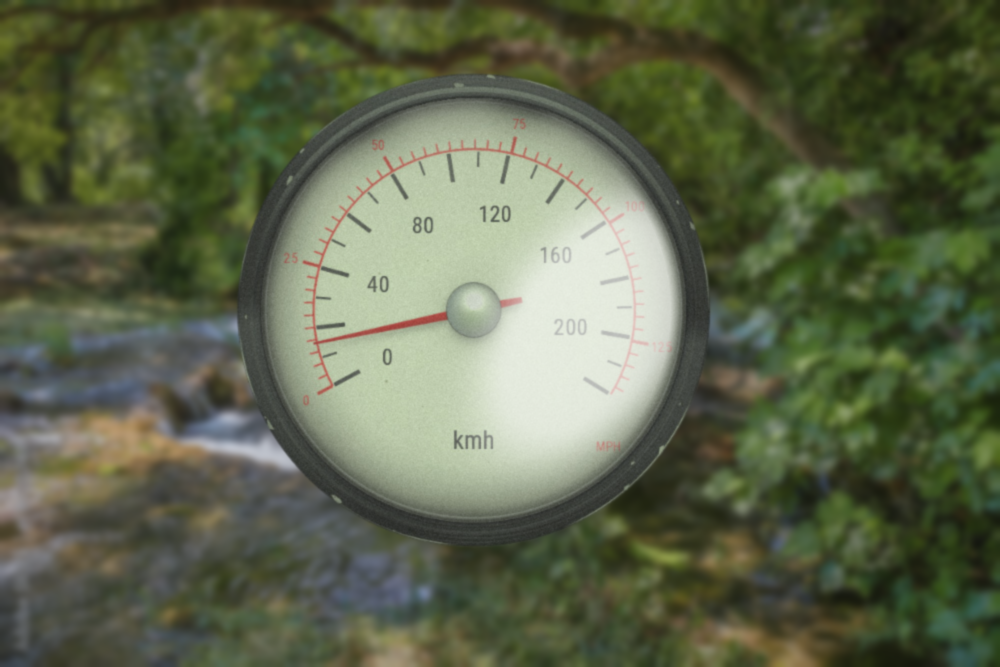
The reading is 15 (km/h)
